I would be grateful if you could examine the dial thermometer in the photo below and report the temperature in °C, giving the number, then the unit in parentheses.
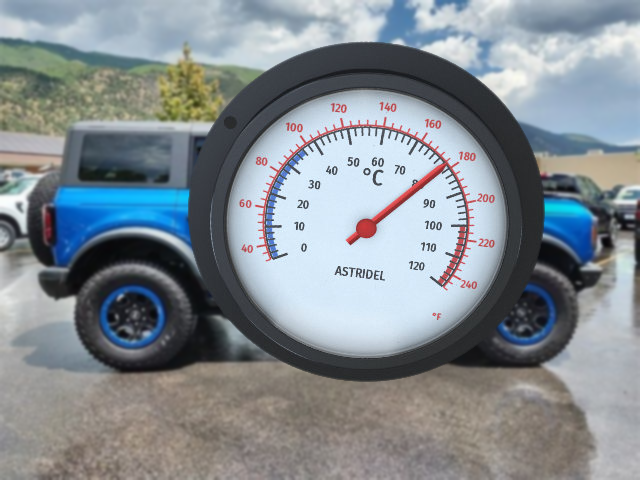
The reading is 80 (°C)
